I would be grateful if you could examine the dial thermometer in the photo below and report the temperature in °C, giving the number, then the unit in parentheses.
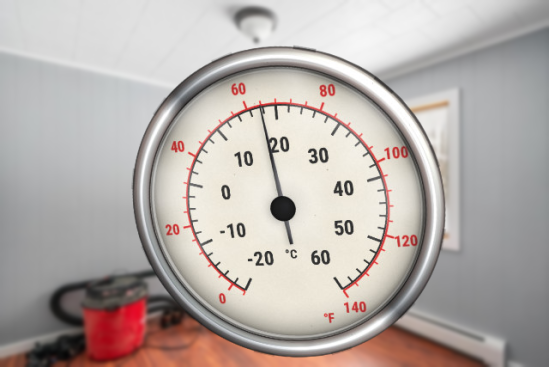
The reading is 18 (°C)
